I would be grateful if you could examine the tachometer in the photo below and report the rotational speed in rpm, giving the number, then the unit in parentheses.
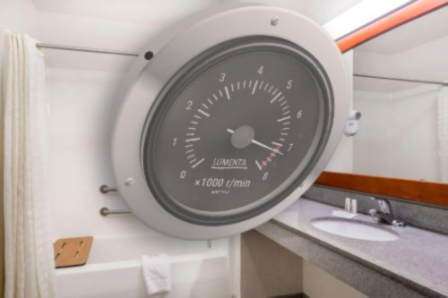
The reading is 7200 (rpm)
